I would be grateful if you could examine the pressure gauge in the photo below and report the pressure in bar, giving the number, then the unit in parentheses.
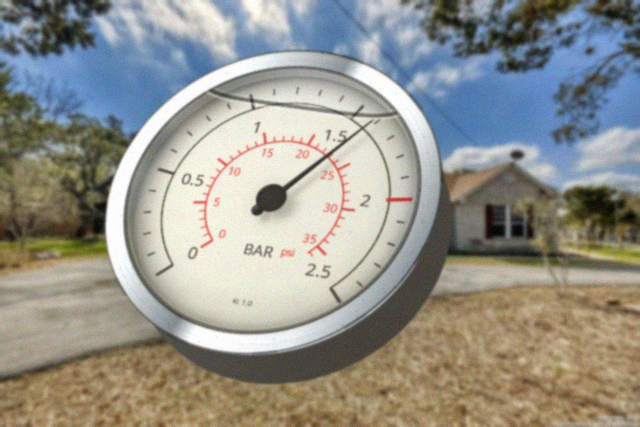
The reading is 1.6 (bar)
